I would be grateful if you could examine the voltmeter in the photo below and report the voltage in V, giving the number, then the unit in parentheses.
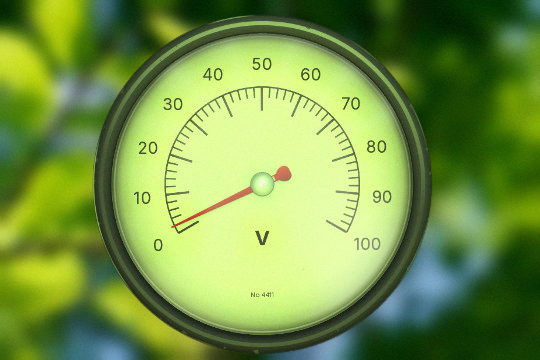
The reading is 2 (V)
